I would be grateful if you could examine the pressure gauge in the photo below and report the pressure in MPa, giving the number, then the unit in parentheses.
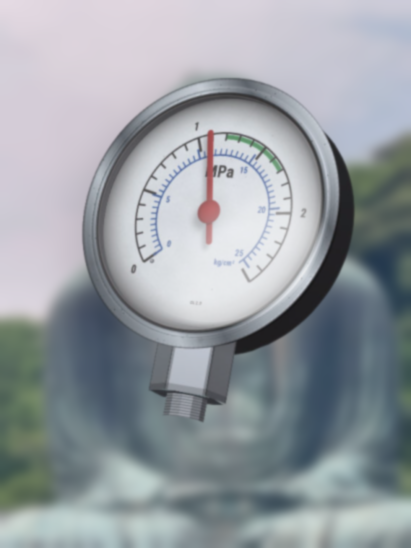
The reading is 1.1 (MPa)
